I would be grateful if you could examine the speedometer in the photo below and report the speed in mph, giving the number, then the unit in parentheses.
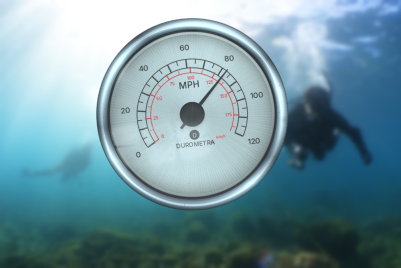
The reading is 82.5 (mph)
